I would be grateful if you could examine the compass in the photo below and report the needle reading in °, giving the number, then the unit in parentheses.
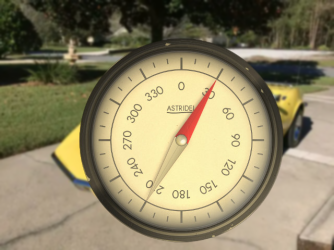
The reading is 30 (°)
